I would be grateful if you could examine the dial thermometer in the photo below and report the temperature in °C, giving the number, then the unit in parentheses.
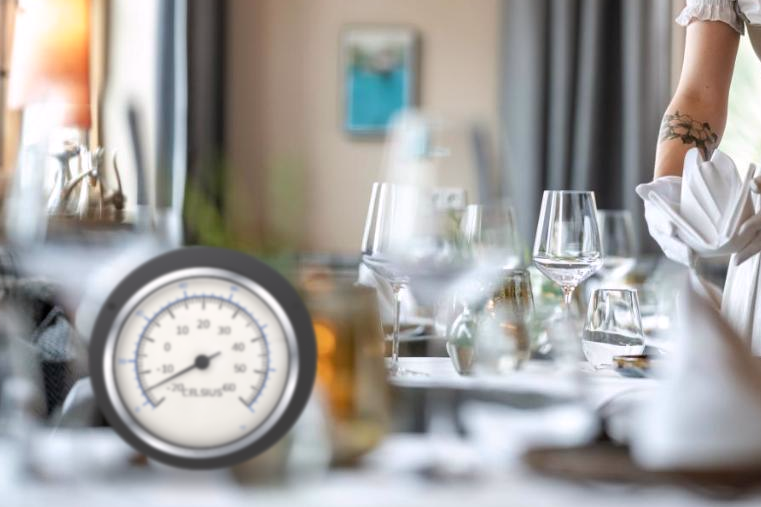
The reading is -15 (°C)
